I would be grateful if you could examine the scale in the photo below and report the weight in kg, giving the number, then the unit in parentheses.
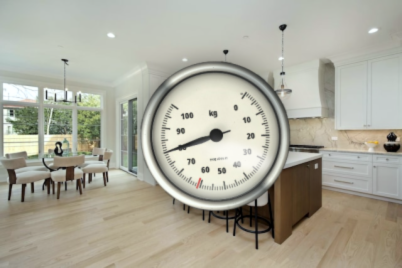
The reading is 80 (kg)
